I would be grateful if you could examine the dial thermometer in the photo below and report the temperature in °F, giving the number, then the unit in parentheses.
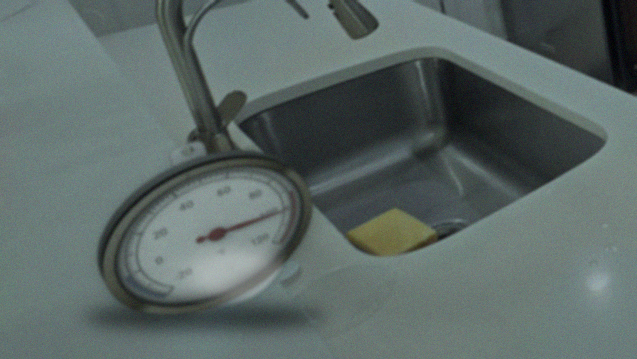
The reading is 100 (°F)
